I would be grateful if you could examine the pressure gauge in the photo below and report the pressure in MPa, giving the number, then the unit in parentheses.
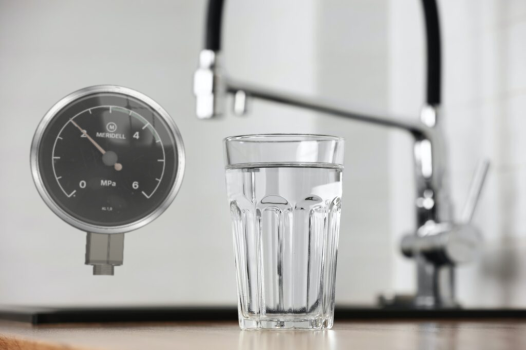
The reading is 2 (MPa)
